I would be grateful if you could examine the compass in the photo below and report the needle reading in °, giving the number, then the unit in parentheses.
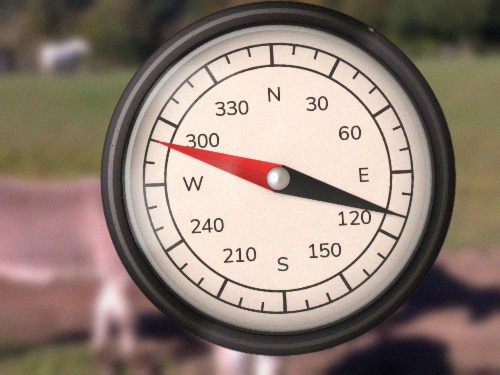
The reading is 290 (°)
